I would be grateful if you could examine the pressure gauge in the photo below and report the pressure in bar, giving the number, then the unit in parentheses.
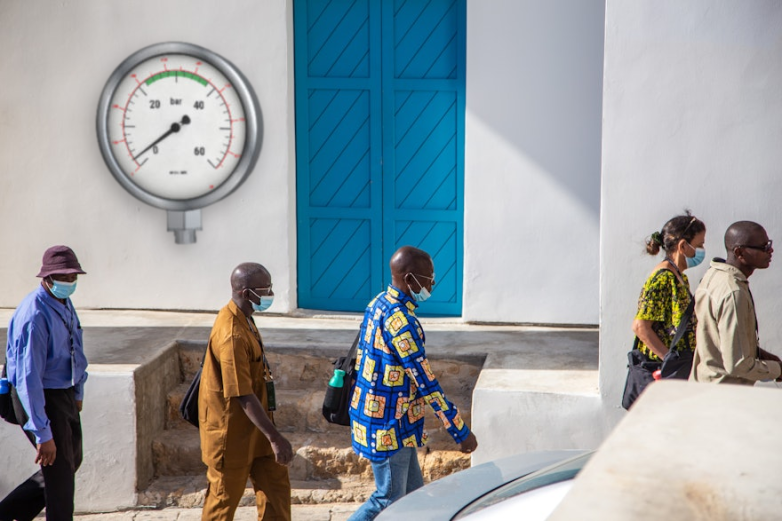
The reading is 2 (bar)
